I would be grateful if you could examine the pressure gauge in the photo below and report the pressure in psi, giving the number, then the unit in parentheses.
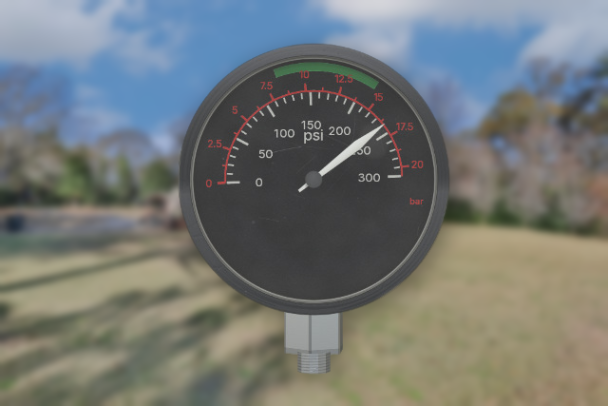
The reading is 240 (psi)
